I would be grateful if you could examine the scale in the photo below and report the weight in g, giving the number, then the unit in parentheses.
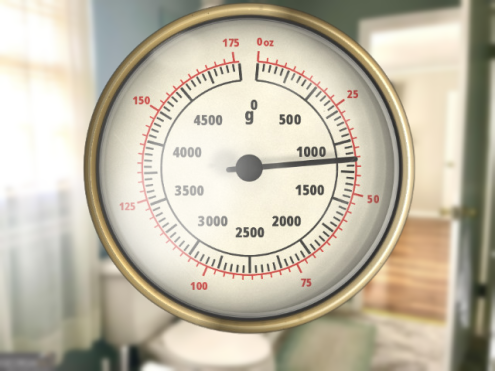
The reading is 1150 (g)
